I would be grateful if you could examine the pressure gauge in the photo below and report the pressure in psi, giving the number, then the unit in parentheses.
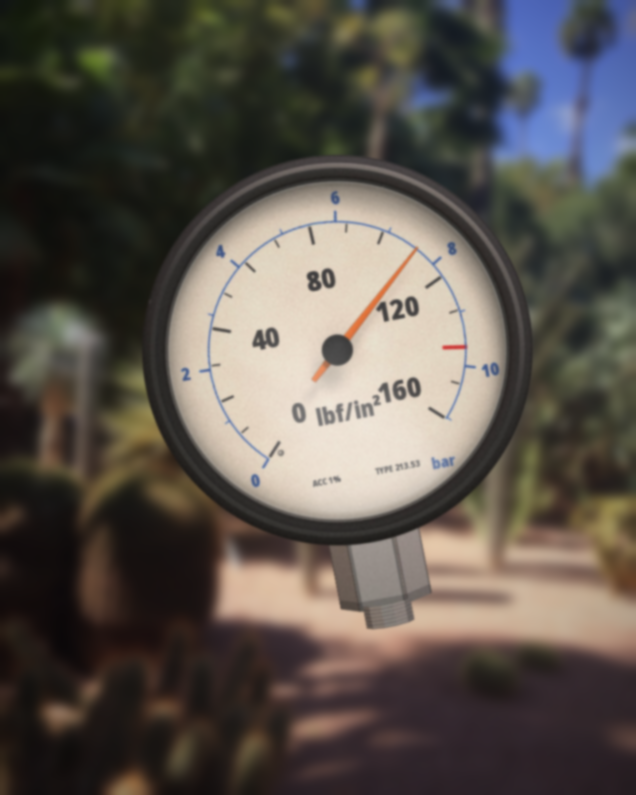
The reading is 110 (psi)
